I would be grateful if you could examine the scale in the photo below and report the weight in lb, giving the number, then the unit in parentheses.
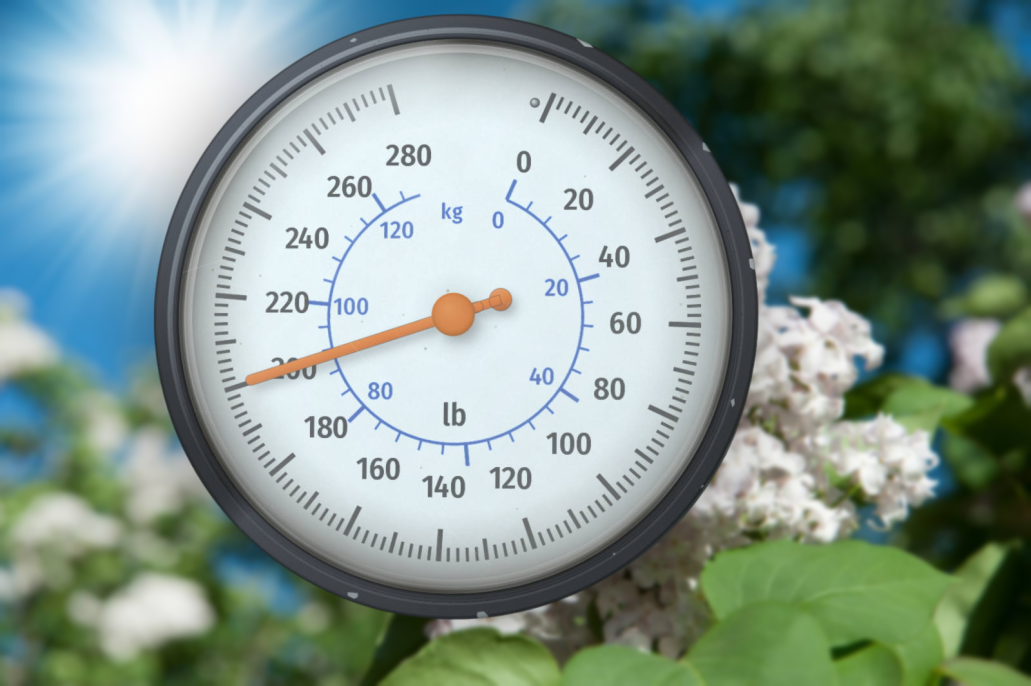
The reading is 200 (lb)
